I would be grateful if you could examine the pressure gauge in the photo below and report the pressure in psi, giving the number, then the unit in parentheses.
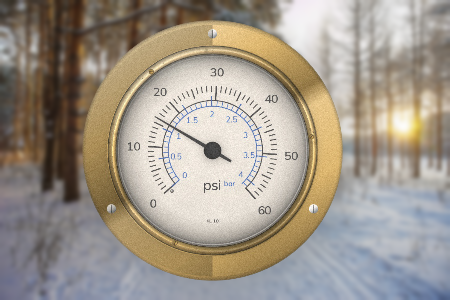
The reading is 16 (psi)
